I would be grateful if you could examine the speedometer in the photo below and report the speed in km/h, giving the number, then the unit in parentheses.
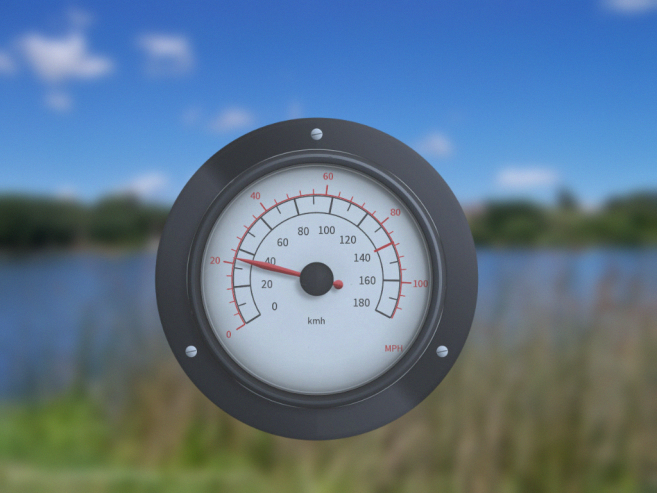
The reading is 35 (km/h)
